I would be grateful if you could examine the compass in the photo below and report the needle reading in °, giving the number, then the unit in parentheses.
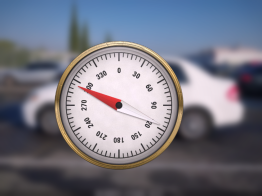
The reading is 295 (°)
